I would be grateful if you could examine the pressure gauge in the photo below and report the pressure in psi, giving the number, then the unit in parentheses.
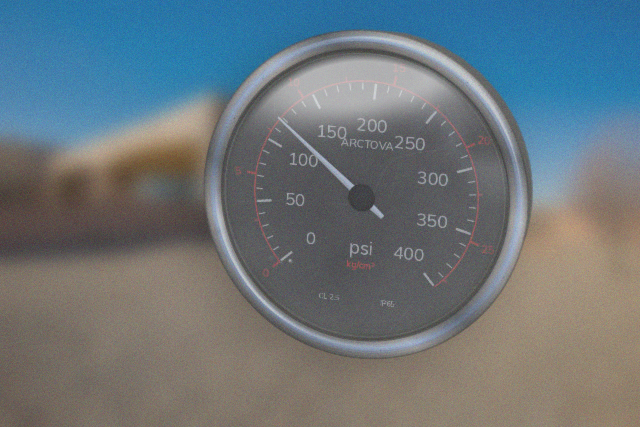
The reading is 120 (psi)
